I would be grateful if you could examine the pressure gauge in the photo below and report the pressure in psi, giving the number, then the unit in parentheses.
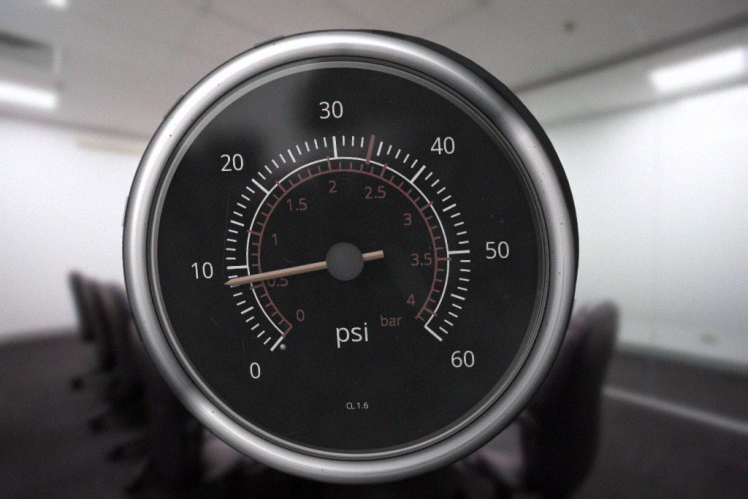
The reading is 8.5 (psi)
